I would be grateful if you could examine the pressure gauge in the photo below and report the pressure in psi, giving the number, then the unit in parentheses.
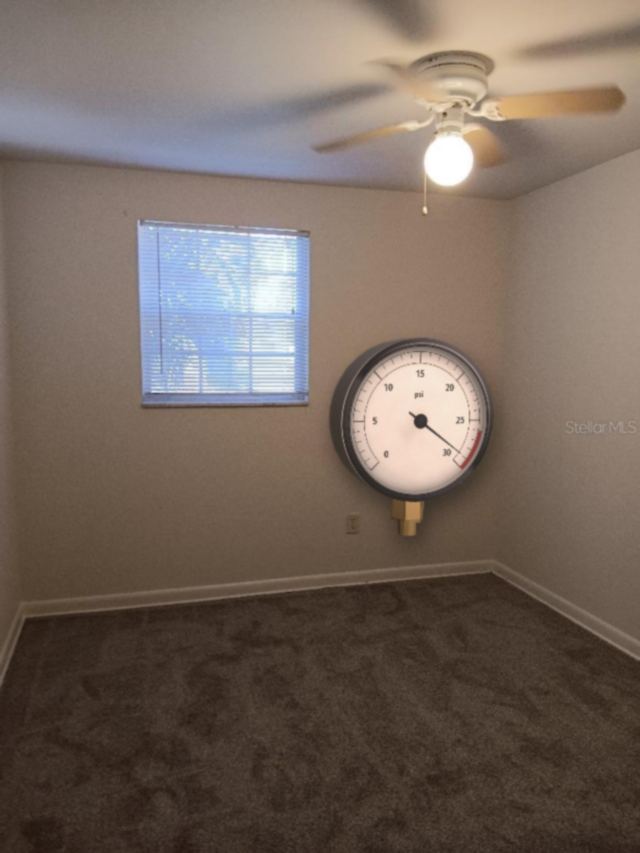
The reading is 29 (psi)
